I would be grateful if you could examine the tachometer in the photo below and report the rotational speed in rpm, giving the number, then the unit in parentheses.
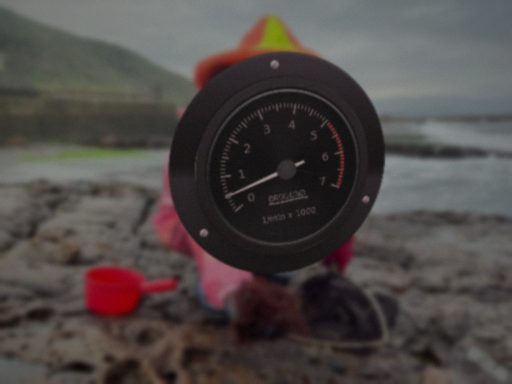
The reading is 500 (rpm)
